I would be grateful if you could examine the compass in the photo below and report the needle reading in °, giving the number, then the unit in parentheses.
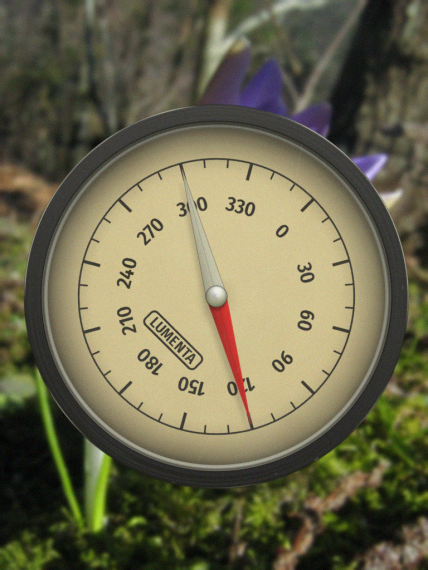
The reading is 120 (°)
